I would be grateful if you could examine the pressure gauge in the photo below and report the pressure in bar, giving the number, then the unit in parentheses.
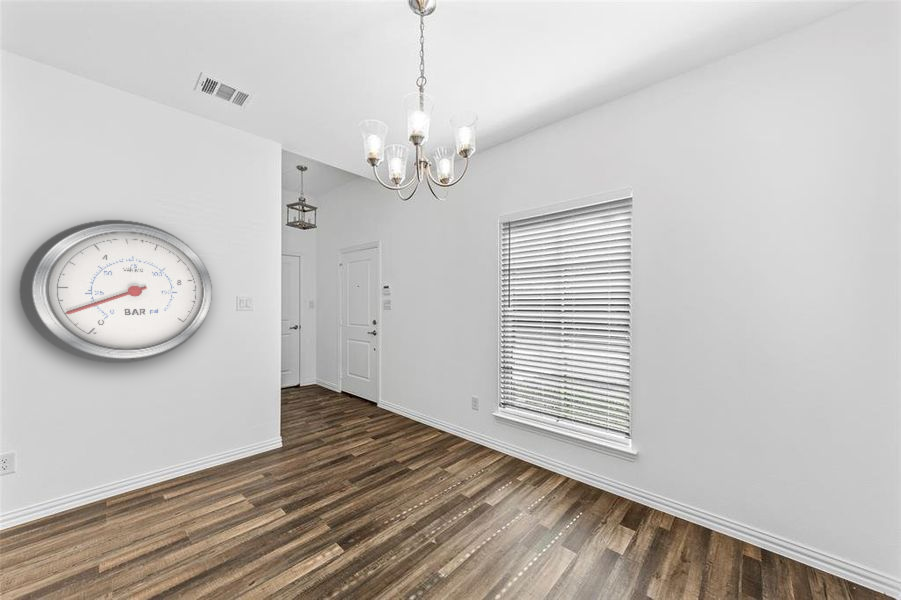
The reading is 1 (bar)
